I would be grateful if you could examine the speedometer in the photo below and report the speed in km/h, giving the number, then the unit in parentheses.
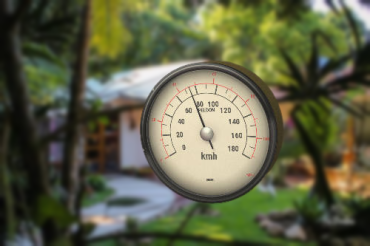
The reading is 75 (km/h)
